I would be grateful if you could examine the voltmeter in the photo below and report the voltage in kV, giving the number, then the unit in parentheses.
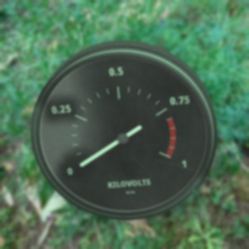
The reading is 0 (kV)
